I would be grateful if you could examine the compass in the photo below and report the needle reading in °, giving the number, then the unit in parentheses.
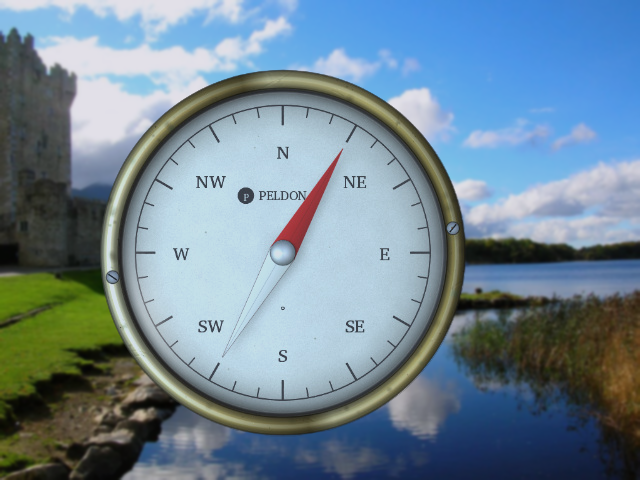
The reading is 30 (°)
